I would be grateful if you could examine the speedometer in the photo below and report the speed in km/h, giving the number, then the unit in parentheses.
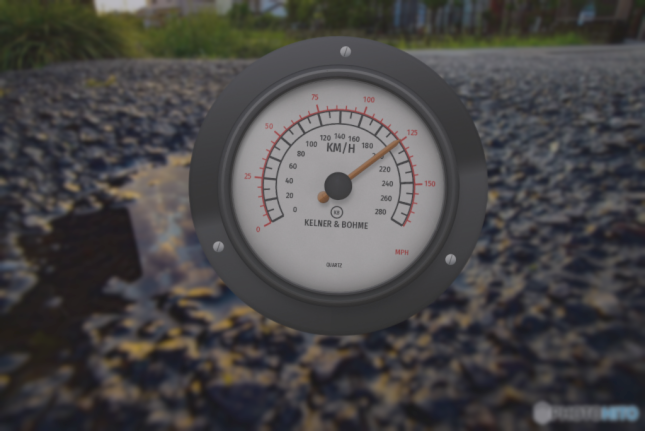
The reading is 200 (km/h)
